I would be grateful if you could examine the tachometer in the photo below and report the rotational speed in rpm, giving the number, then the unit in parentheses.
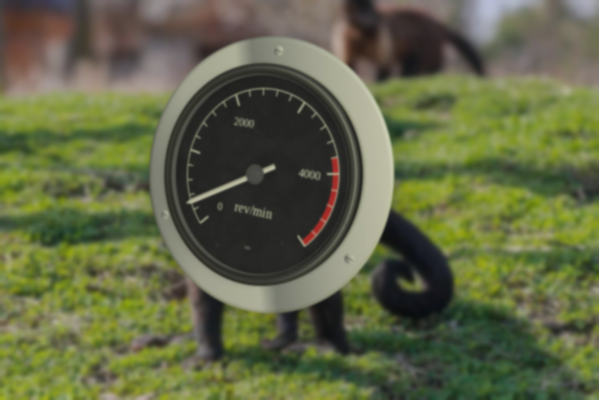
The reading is 300 (rpm)
